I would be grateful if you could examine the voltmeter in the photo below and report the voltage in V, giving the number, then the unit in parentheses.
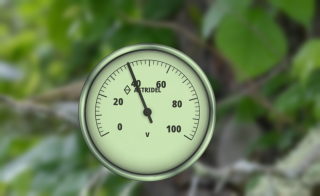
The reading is 40 (V)
